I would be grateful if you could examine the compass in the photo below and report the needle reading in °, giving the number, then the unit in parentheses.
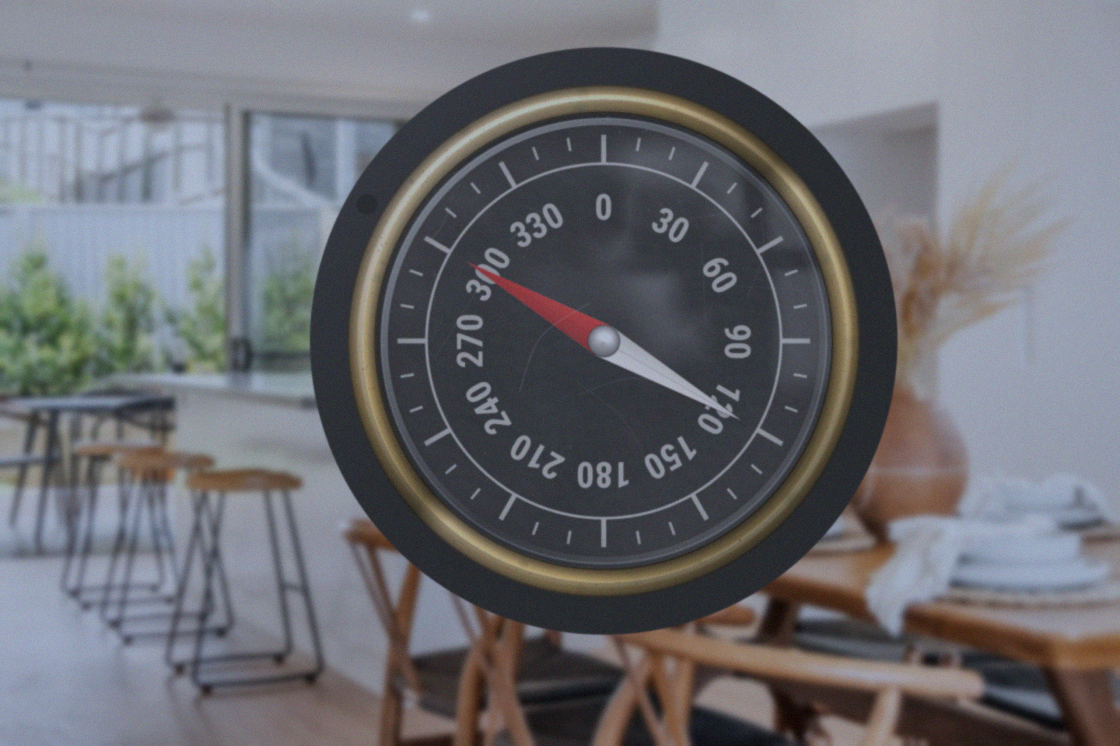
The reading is 300 (°)
